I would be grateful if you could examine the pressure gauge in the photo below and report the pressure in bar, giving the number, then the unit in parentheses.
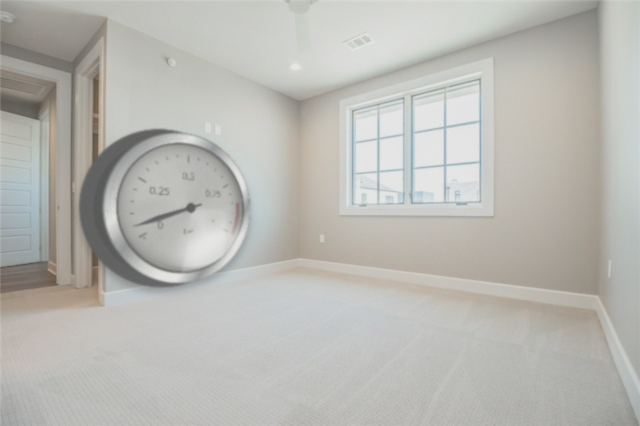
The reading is 0.05 (bar)
